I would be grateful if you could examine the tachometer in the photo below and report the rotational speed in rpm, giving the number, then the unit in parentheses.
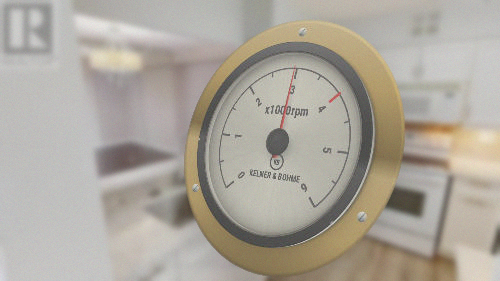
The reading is 3000 (rpm)
